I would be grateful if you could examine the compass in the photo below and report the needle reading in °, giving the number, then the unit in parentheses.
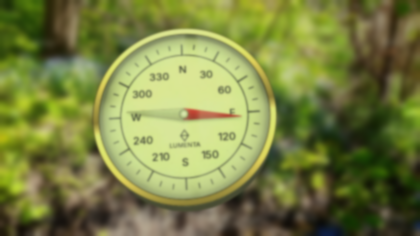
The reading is 95 (°)
